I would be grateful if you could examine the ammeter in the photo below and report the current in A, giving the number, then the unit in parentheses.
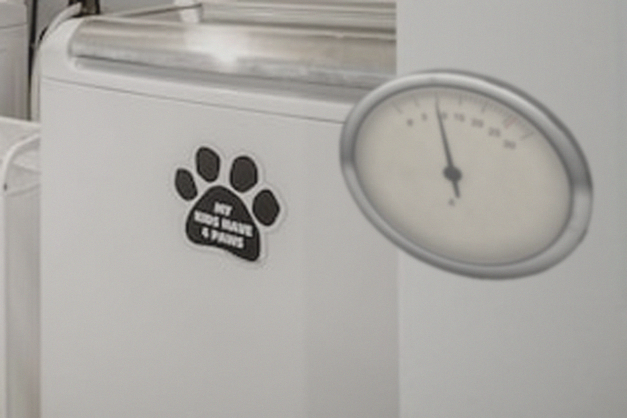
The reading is 10 (A)
